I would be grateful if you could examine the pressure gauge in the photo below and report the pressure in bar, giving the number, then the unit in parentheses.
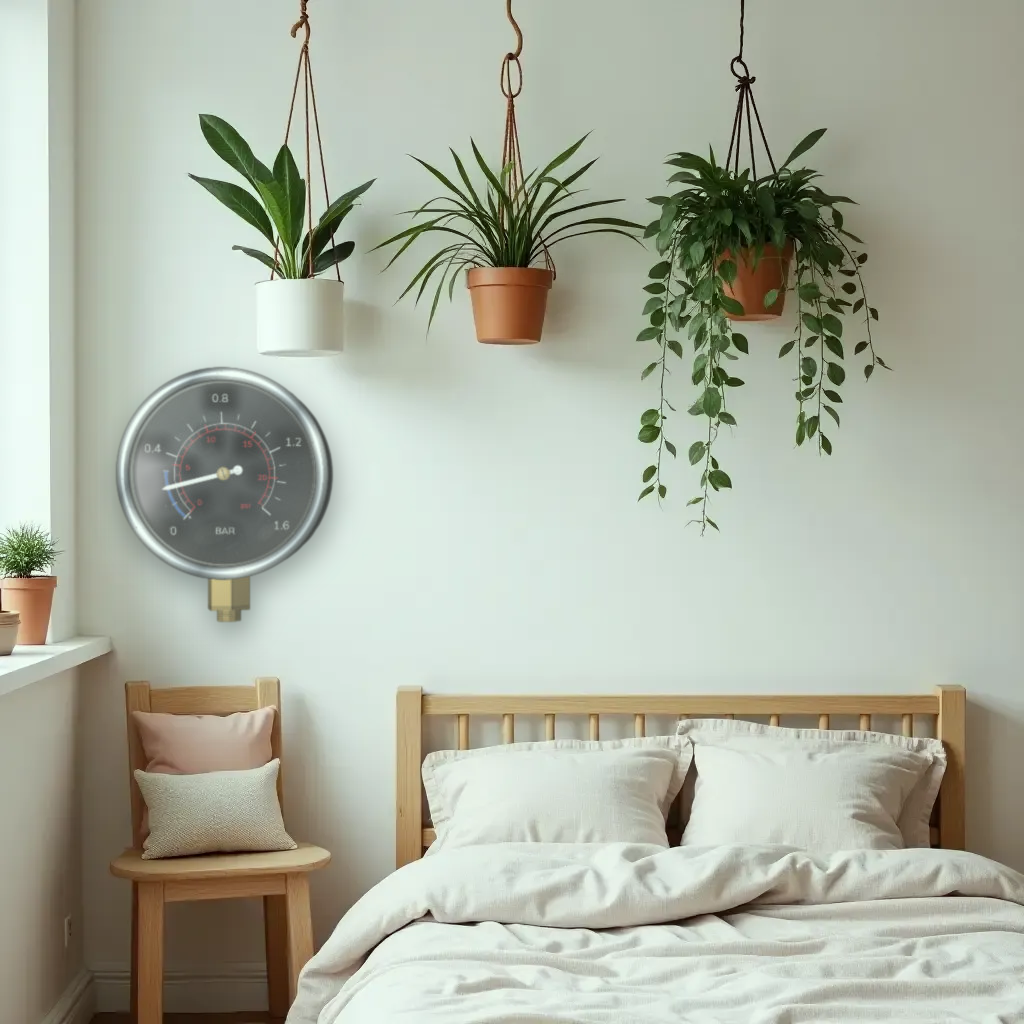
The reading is 0.2 (bar)
